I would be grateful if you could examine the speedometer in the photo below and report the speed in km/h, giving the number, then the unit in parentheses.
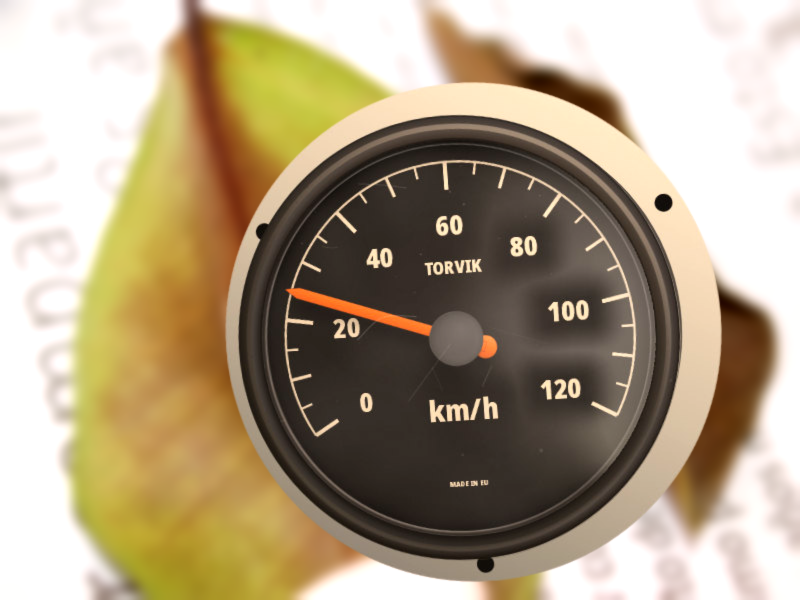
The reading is 25 (km/h)
